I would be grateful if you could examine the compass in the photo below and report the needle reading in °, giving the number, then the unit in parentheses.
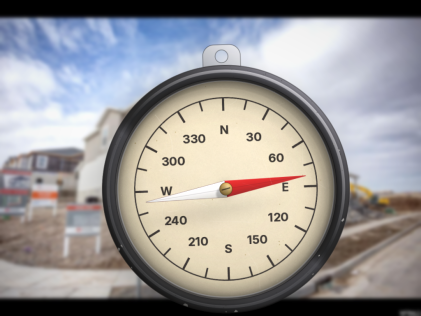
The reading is 82.5 (°)
